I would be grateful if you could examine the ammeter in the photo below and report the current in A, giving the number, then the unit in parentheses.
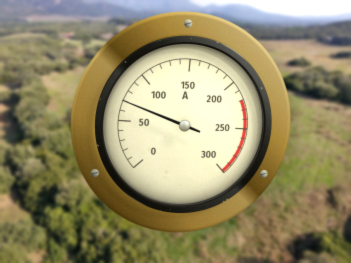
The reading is 70 (A)
